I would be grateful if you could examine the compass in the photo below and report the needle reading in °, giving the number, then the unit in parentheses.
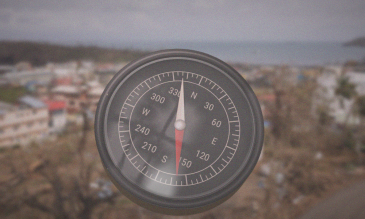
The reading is 160 (°)
